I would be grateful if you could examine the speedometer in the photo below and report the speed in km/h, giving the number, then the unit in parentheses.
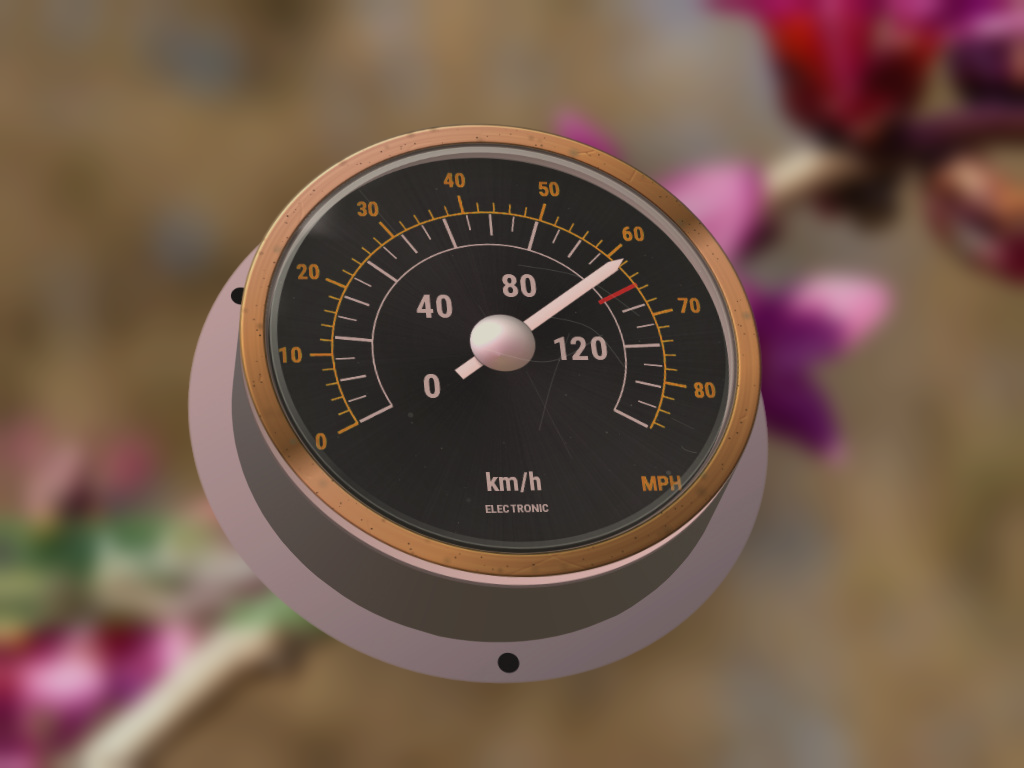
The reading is 100 (km/h)
